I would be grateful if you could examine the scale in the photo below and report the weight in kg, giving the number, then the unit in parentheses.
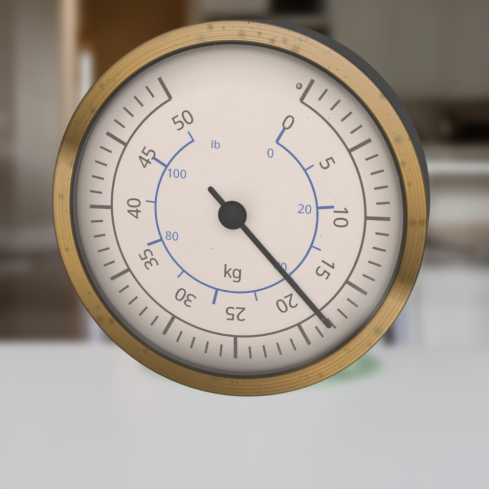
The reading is 18 (kg)
